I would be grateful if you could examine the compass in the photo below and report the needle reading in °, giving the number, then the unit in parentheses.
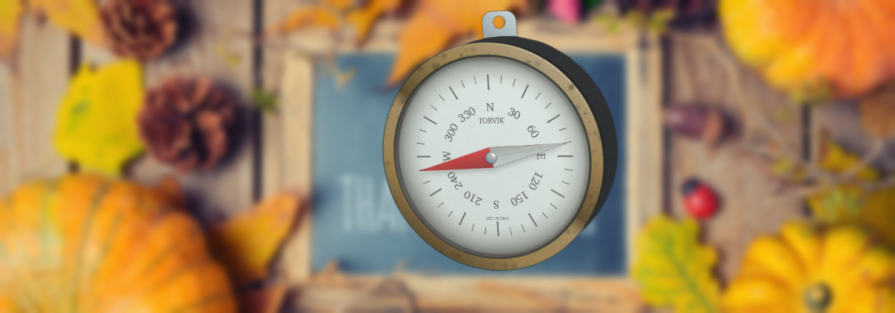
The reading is 260 (°)
